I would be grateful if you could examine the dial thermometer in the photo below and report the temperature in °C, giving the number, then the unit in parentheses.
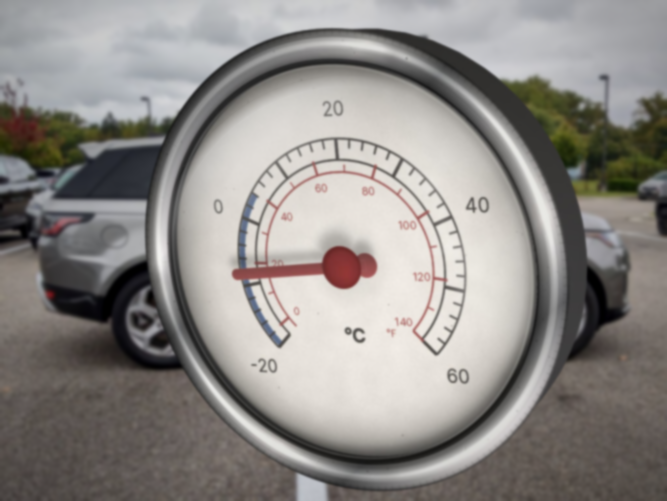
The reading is -8 (°C)
